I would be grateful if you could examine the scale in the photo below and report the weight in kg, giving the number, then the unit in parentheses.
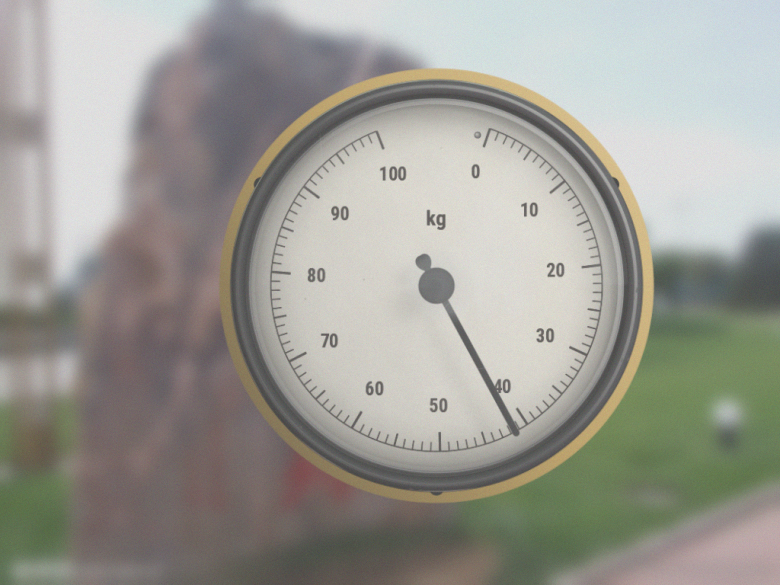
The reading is 41.5 (kg)
